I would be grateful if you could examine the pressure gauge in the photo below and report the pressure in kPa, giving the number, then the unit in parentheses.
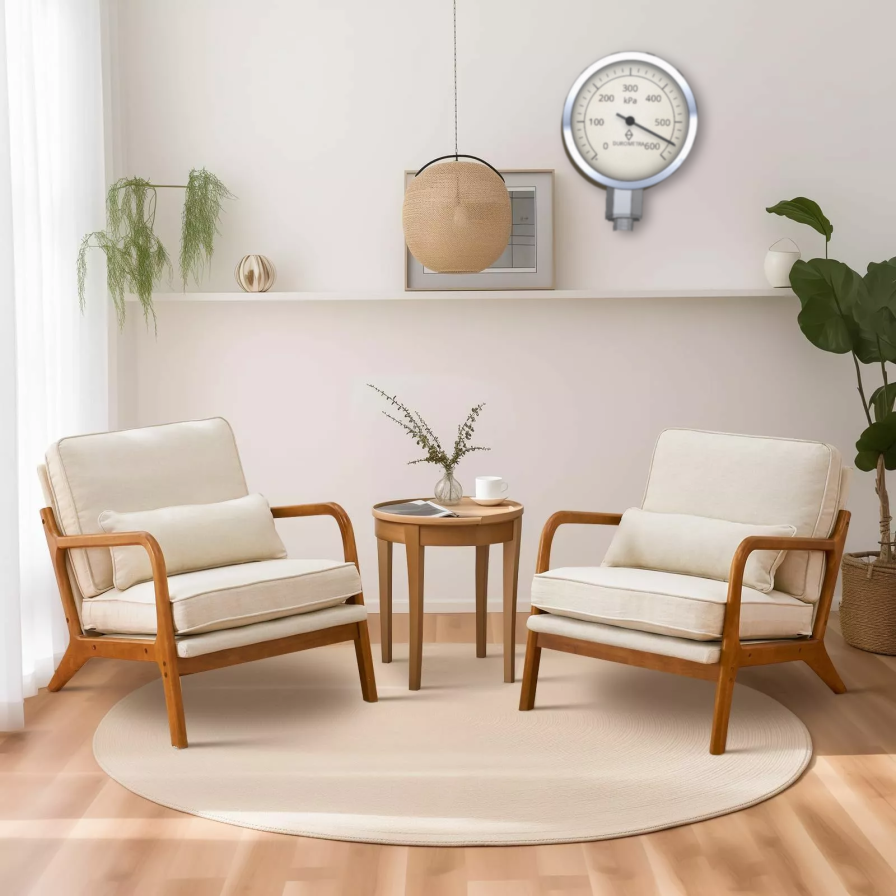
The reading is 560 (kPa)
